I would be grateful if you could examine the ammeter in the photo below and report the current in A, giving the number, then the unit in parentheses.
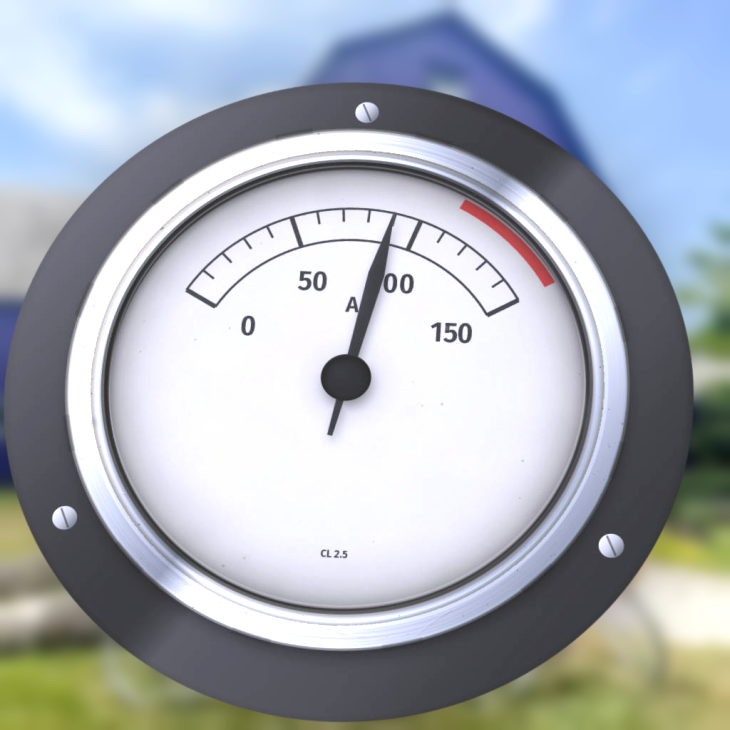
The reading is 90 (A)
